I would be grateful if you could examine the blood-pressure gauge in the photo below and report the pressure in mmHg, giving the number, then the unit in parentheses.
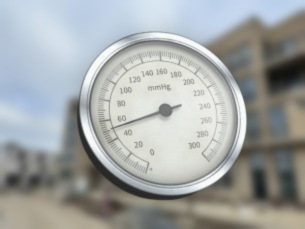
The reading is 50 (mmHg)
